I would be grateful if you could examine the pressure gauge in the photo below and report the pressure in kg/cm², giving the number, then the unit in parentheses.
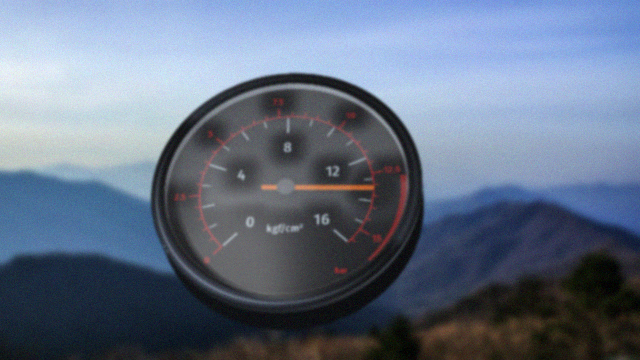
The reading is 13.5 (kg/cm²)
